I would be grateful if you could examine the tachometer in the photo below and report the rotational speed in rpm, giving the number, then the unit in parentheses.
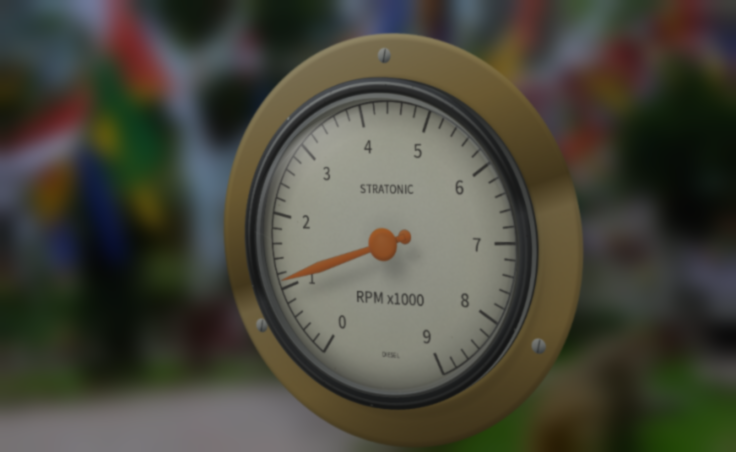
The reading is 1100 (rpm)
